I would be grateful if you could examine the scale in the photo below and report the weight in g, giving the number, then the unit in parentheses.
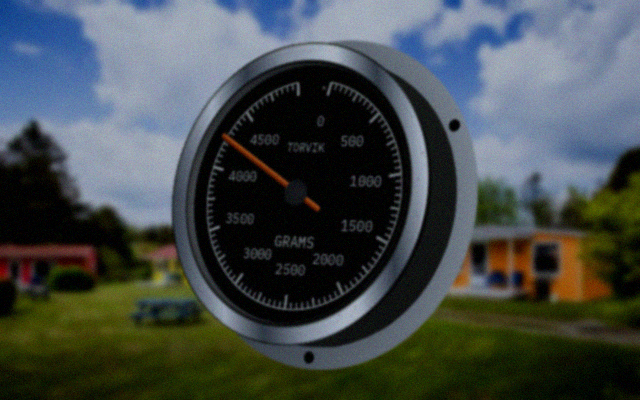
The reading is 4250 (g)
